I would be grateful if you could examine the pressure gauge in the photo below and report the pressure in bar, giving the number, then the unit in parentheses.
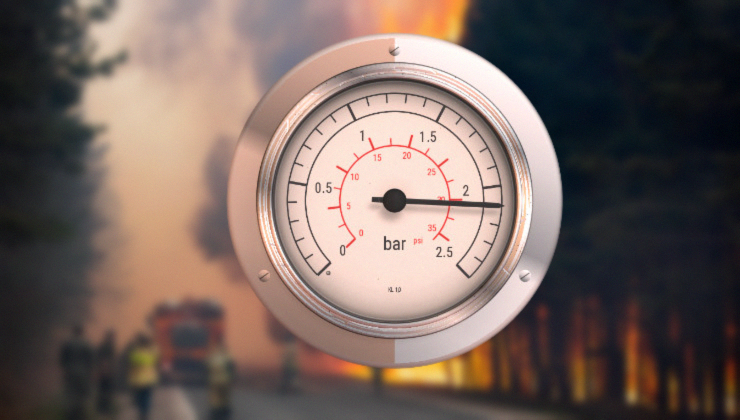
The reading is 2.1 (bar)
